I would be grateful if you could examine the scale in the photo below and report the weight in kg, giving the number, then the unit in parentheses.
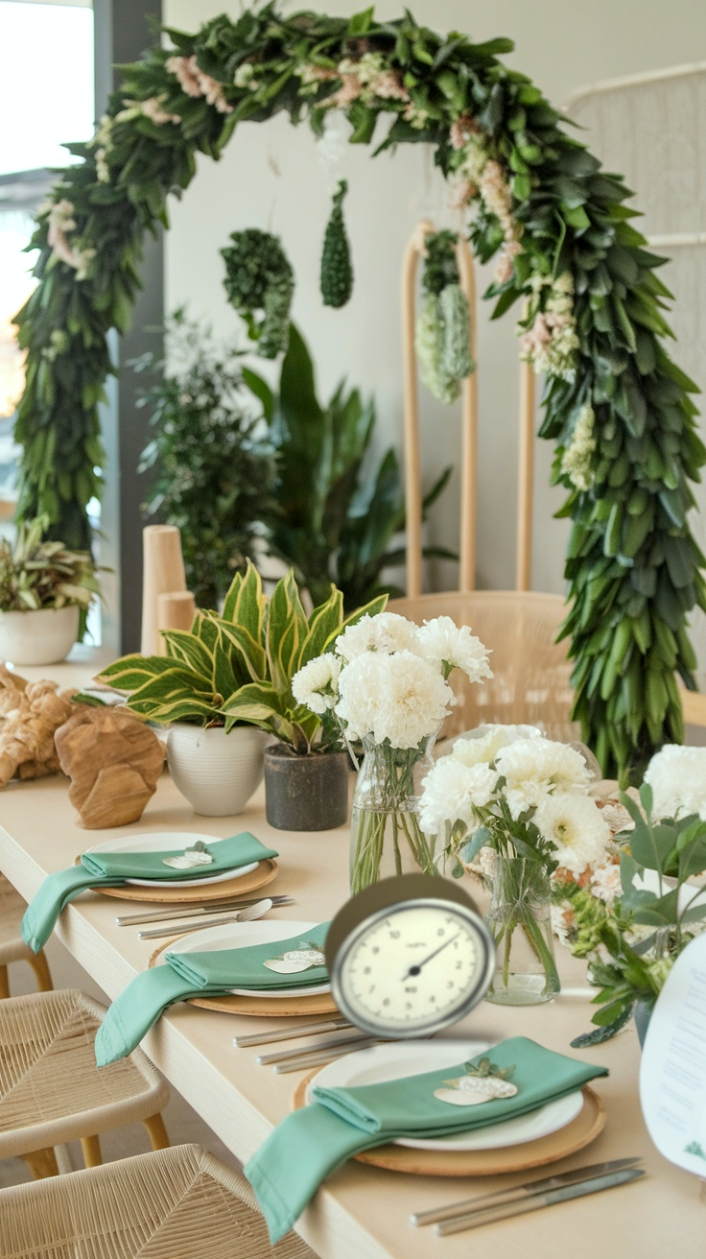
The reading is 0.5 (kg)
